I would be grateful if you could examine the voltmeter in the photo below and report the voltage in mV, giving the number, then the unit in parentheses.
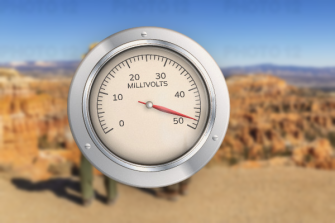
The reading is 48 (mV)
